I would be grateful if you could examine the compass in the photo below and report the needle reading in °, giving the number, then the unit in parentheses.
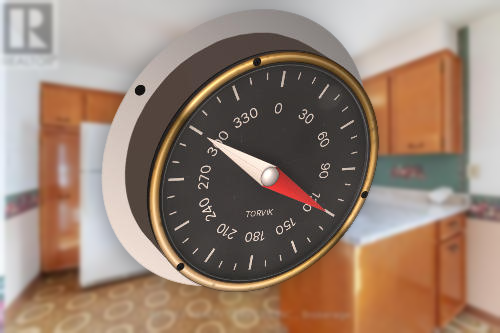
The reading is 120 (°)
